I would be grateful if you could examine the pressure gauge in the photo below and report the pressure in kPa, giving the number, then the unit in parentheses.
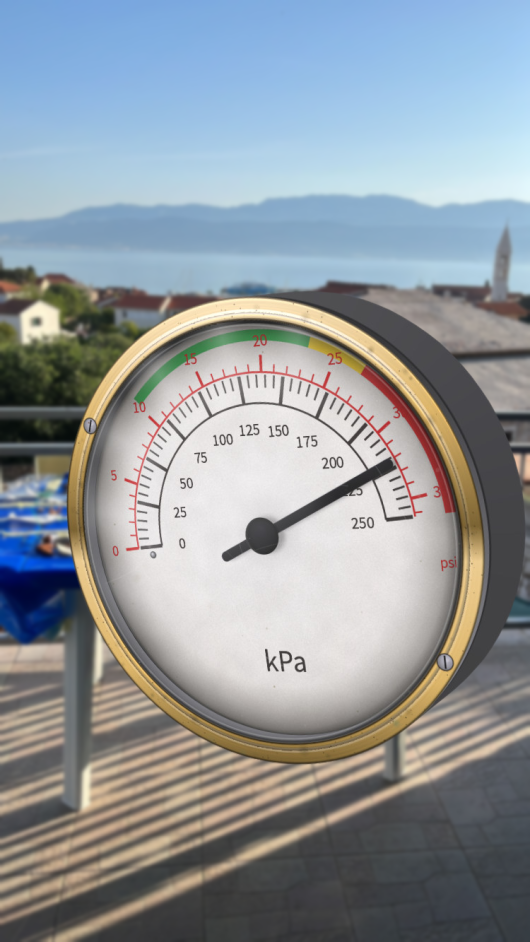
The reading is 222.5 (kPa)
